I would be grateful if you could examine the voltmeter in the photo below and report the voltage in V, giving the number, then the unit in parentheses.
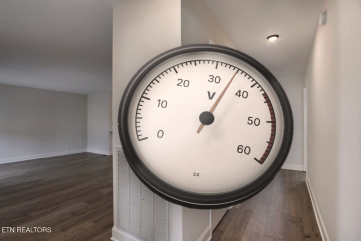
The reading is 35 (V)
